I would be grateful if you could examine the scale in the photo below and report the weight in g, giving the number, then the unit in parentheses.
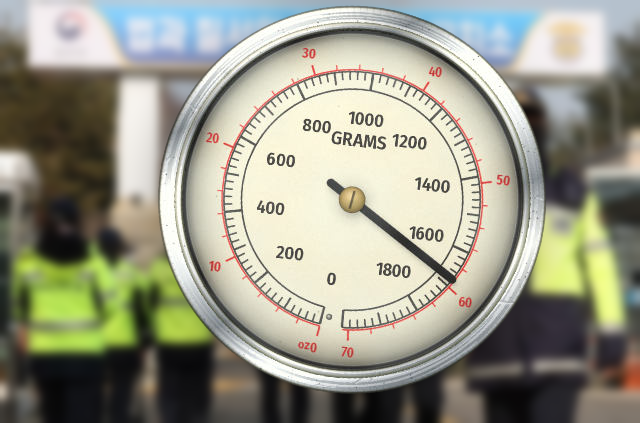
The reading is 1680 (g)
